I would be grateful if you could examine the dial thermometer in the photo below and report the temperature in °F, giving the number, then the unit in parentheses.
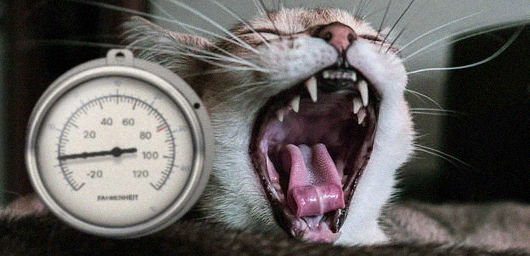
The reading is 0 (°F)
